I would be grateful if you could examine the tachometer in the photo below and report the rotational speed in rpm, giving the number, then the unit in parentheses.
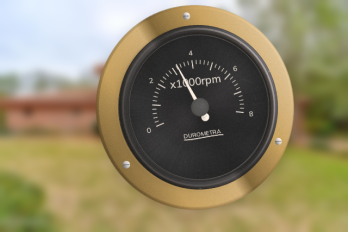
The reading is 3200 (rpm)
